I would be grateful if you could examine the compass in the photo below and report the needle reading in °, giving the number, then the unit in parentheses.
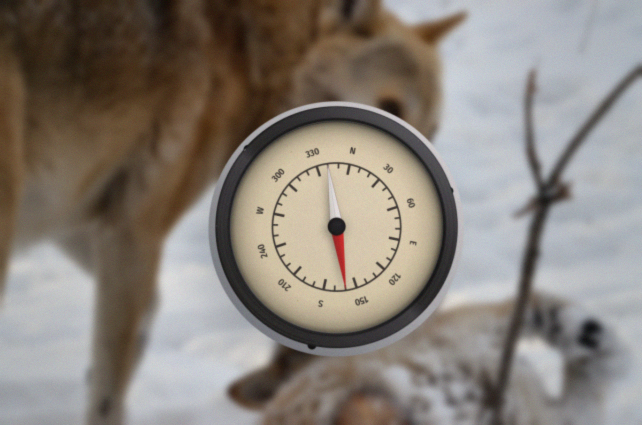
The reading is 160 (°)
